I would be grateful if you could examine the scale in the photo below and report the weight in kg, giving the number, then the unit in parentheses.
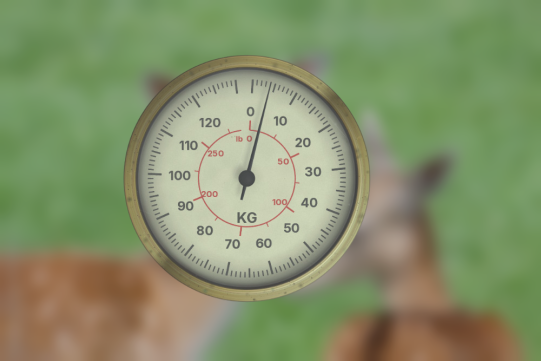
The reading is 4 (kg)
